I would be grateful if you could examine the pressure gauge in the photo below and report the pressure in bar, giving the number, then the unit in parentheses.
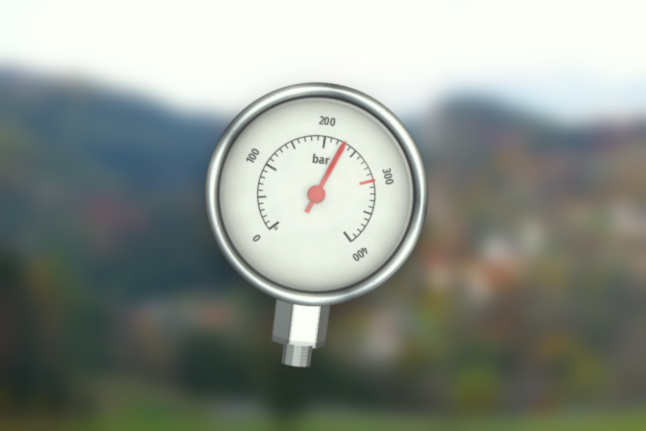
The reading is 230 (bar)
